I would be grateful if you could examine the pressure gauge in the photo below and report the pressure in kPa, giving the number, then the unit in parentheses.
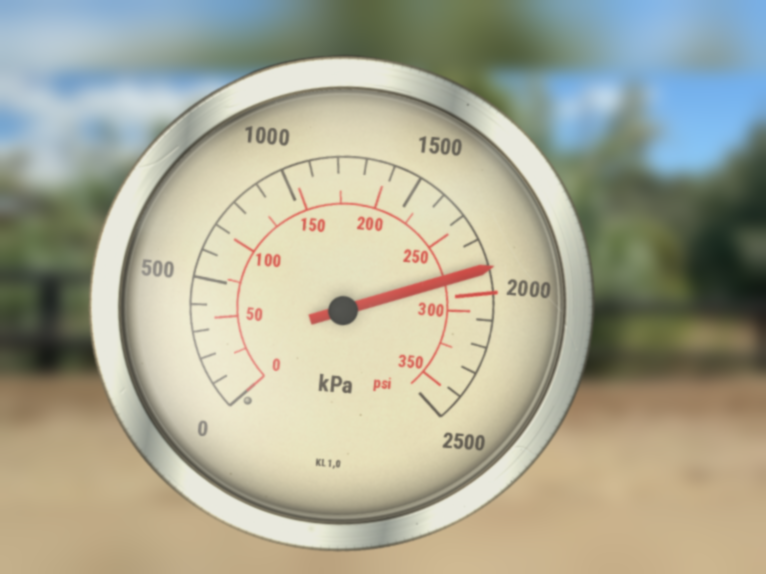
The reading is 1900 (kPa)
